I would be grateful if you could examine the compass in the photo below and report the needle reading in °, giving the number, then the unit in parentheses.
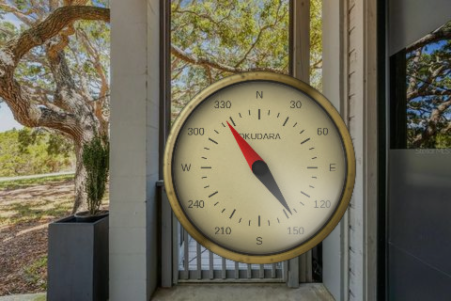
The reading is 325 (°)
